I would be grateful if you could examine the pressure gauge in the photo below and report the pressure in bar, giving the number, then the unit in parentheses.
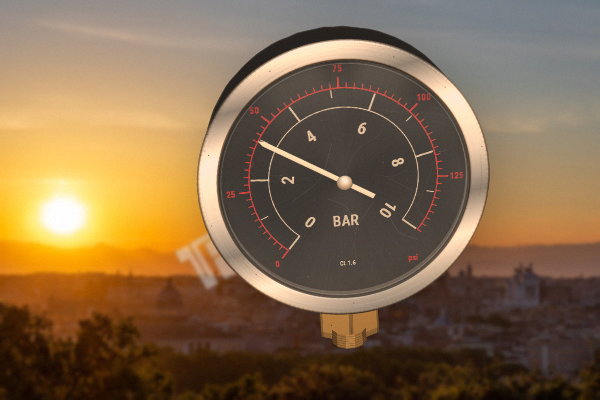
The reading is 3 (bar)
